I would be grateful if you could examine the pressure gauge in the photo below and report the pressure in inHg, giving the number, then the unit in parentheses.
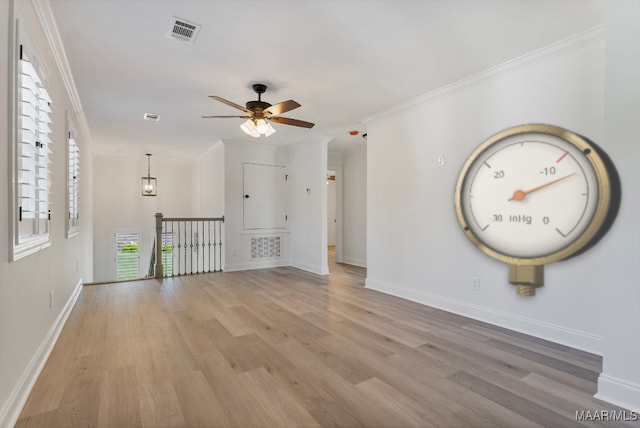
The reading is -7.5 (inHg)
